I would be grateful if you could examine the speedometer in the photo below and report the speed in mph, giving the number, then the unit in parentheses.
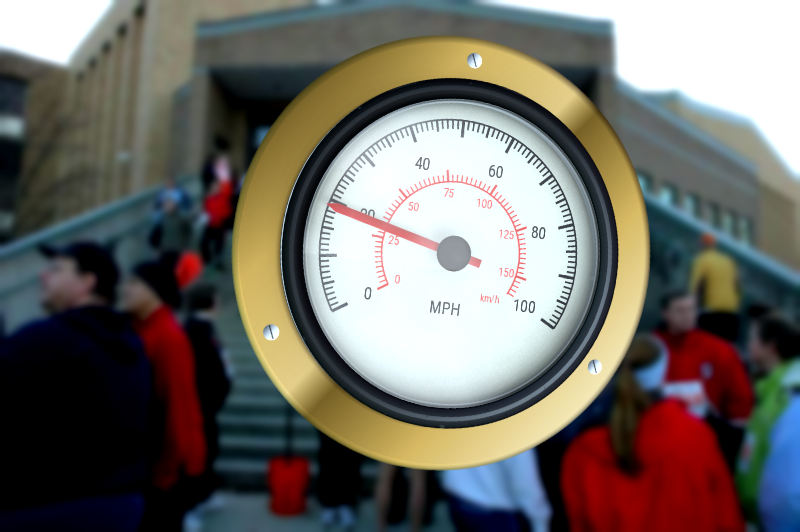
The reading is 19 (mph)
